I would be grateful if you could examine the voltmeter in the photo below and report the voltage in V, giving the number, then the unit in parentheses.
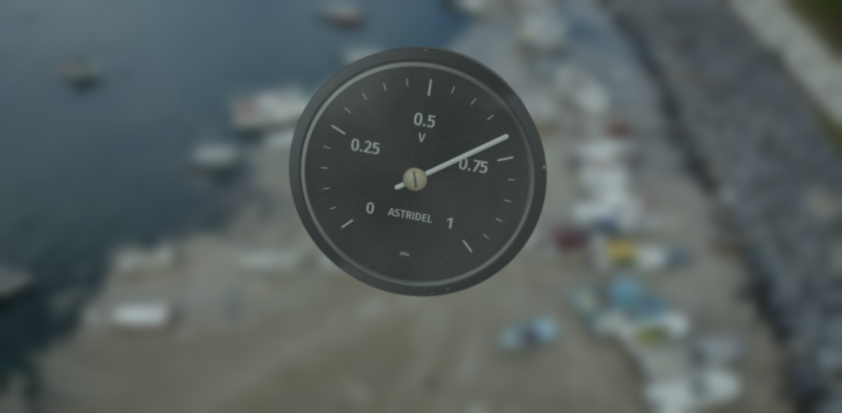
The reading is 0.7 (V)
